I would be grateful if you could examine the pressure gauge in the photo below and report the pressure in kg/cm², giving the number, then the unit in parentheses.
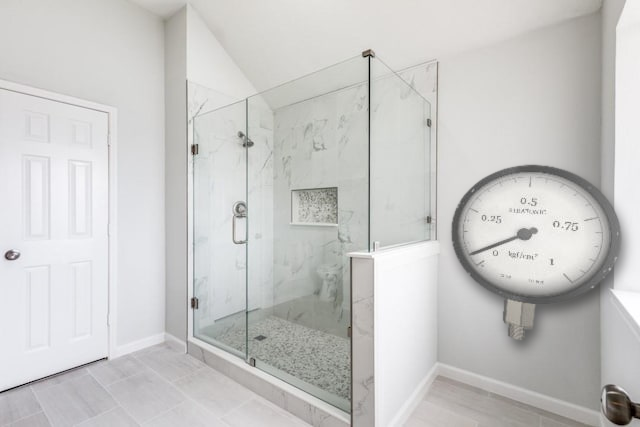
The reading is 0.05 (kg/cm²)
